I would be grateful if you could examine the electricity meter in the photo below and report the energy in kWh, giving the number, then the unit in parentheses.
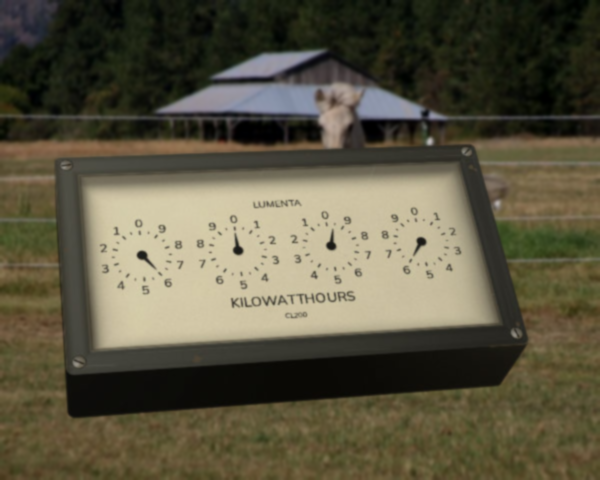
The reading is 5996 (kWh)
